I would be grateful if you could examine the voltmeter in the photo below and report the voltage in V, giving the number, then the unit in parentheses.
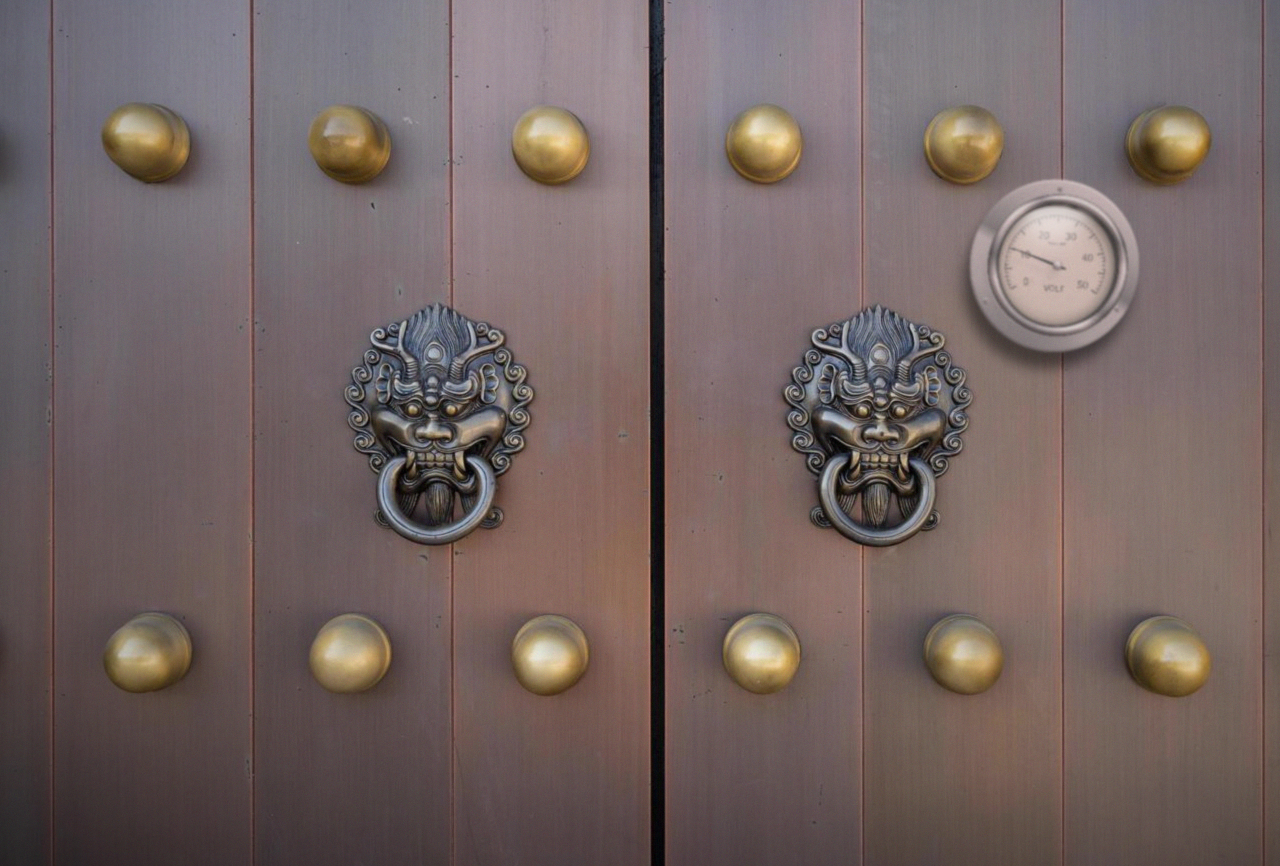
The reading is 10 (V)
